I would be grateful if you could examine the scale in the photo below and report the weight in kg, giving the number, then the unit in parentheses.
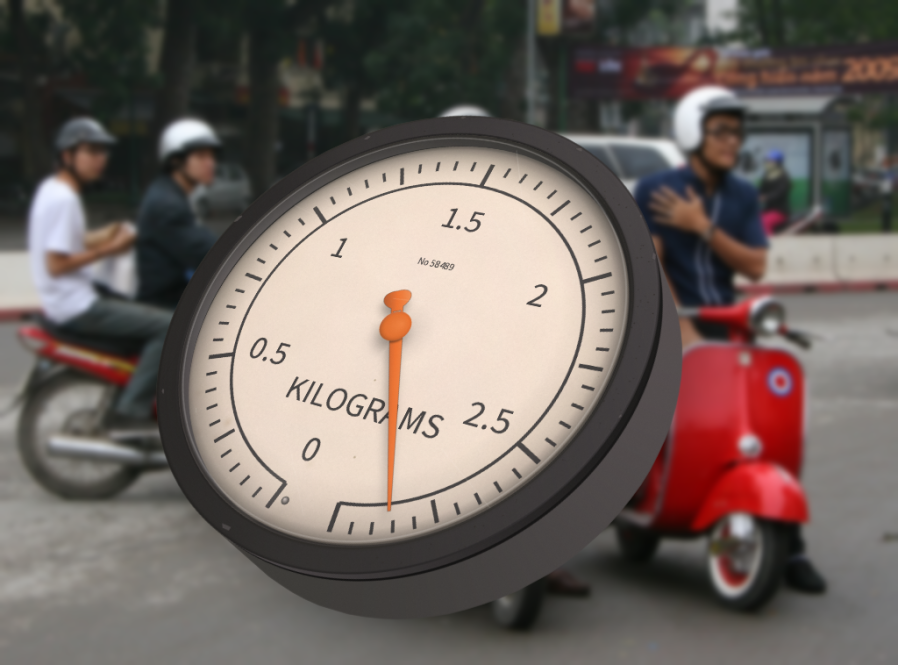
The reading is 2.85 (kg)
